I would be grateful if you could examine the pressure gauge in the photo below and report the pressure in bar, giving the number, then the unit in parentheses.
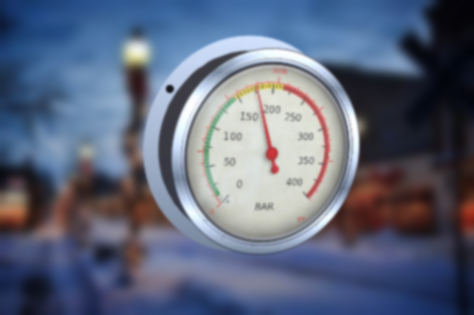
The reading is 175 (bar)
